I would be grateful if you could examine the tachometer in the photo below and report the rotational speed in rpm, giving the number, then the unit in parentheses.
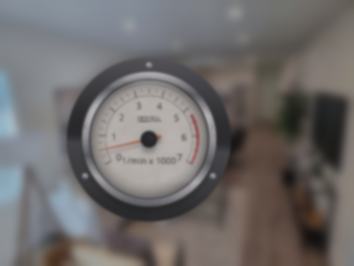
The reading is 500 (rpm)
